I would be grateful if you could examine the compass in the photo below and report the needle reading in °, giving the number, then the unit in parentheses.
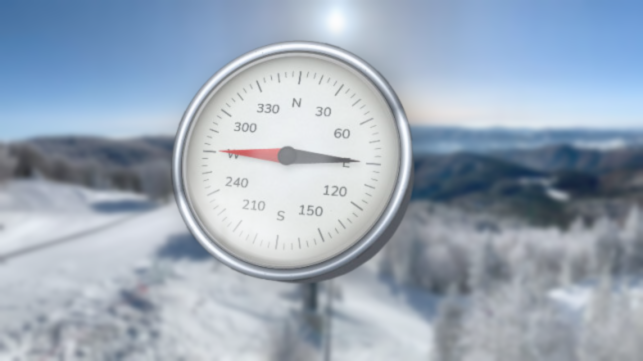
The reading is 270 (°)
